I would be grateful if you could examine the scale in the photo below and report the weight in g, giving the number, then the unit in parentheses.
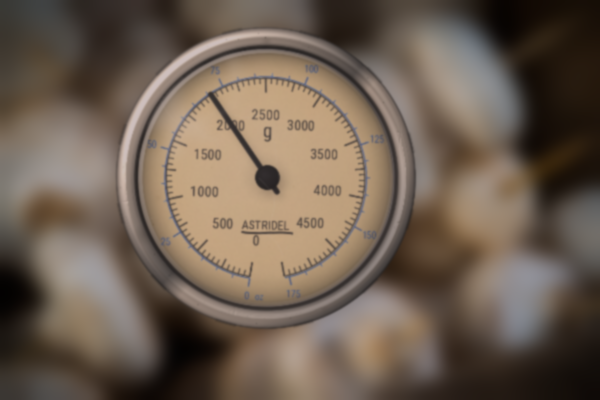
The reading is 2000 (g)
